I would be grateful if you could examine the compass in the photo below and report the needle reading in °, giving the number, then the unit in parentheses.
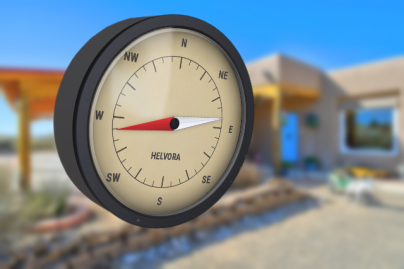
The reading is 260 (°)
